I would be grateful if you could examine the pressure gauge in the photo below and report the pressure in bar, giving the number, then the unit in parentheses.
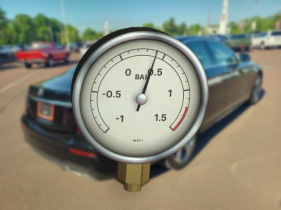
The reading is 0.4 (bar)
